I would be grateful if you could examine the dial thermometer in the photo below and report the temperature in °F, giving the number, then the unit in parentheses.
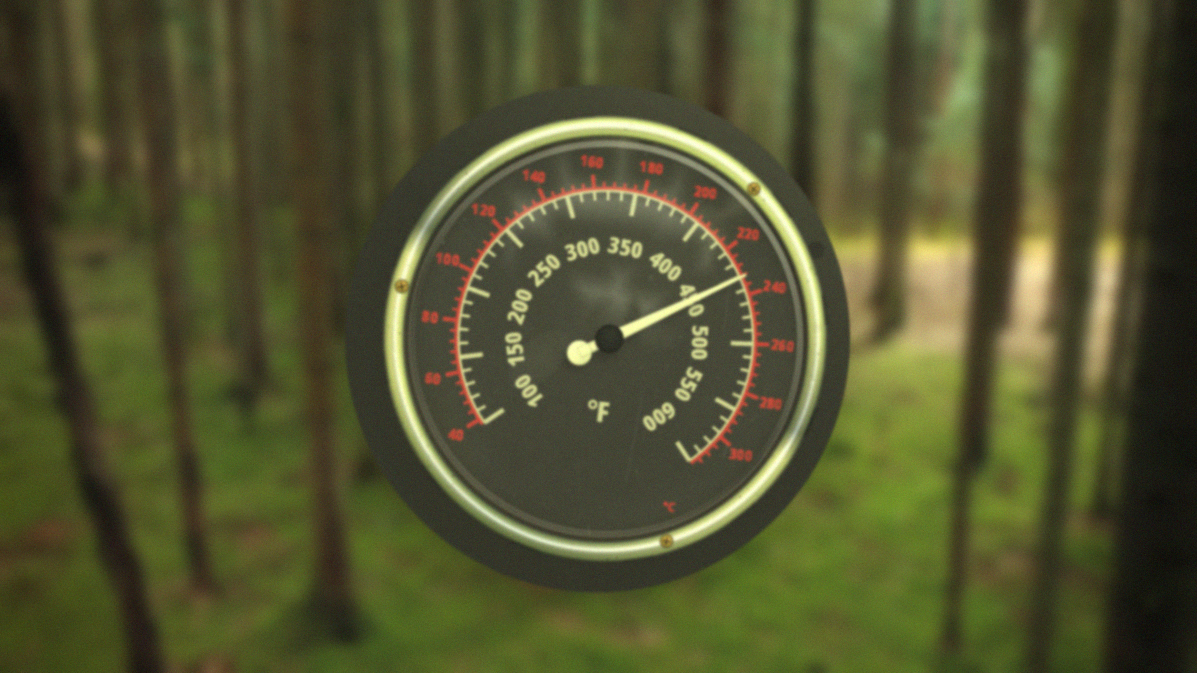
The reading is 450 (°F)
